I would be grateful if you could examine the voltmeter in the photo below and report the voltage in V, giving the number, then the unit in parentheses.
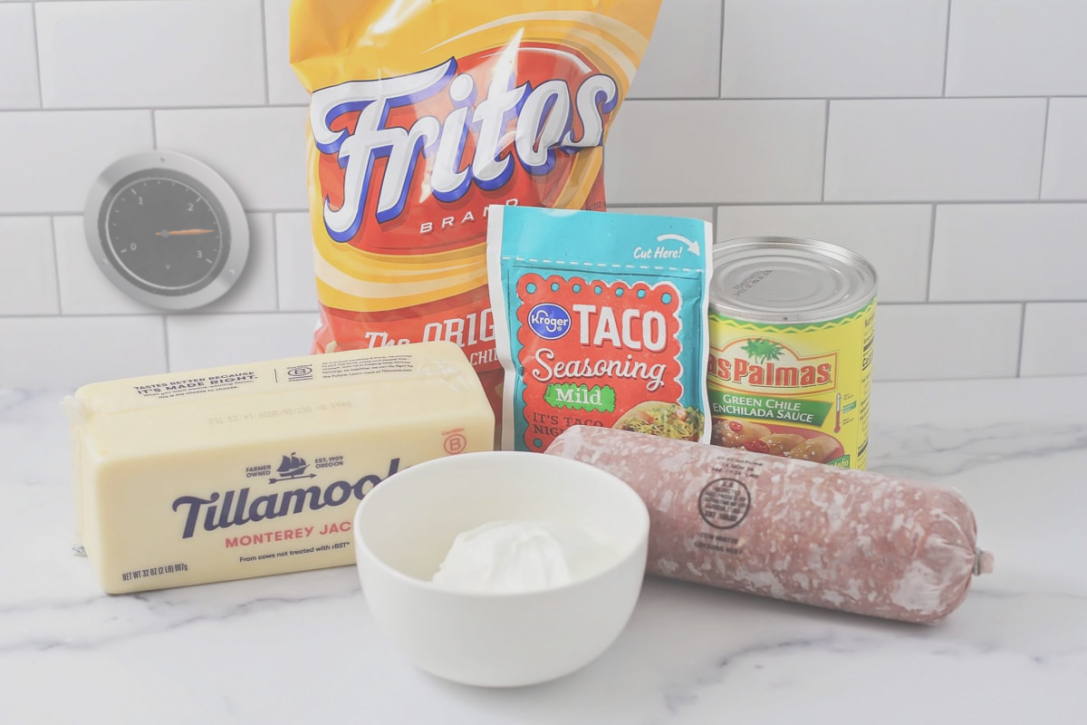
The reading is 2.5 (V)
